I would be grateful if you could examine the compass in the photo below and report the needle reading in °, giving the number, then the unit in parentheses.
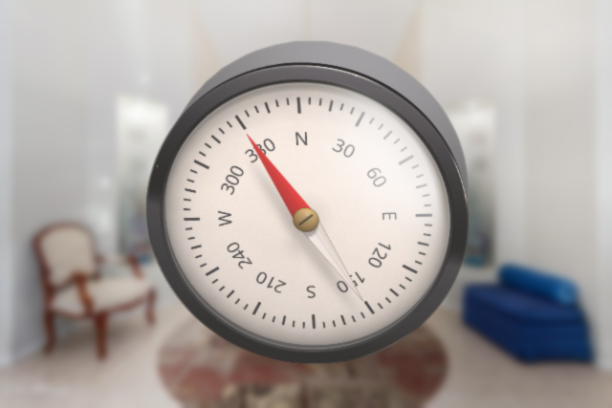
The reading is 330 (°)
